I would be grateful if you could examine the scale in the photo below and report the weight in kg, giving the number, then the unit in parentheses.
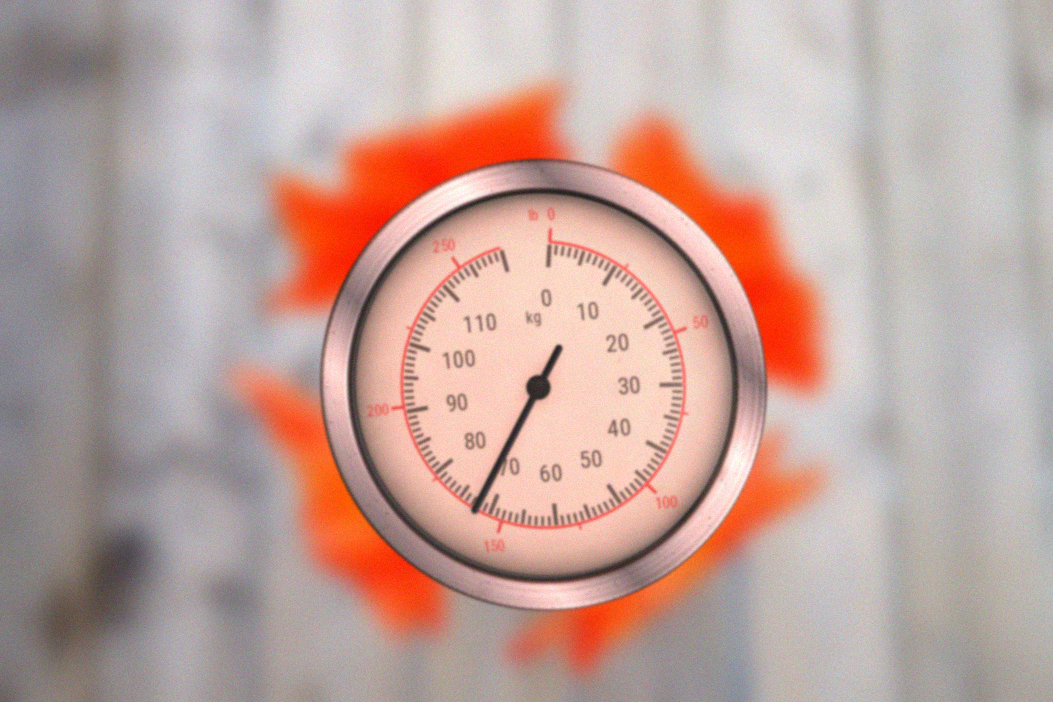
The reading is 72 (kg)
